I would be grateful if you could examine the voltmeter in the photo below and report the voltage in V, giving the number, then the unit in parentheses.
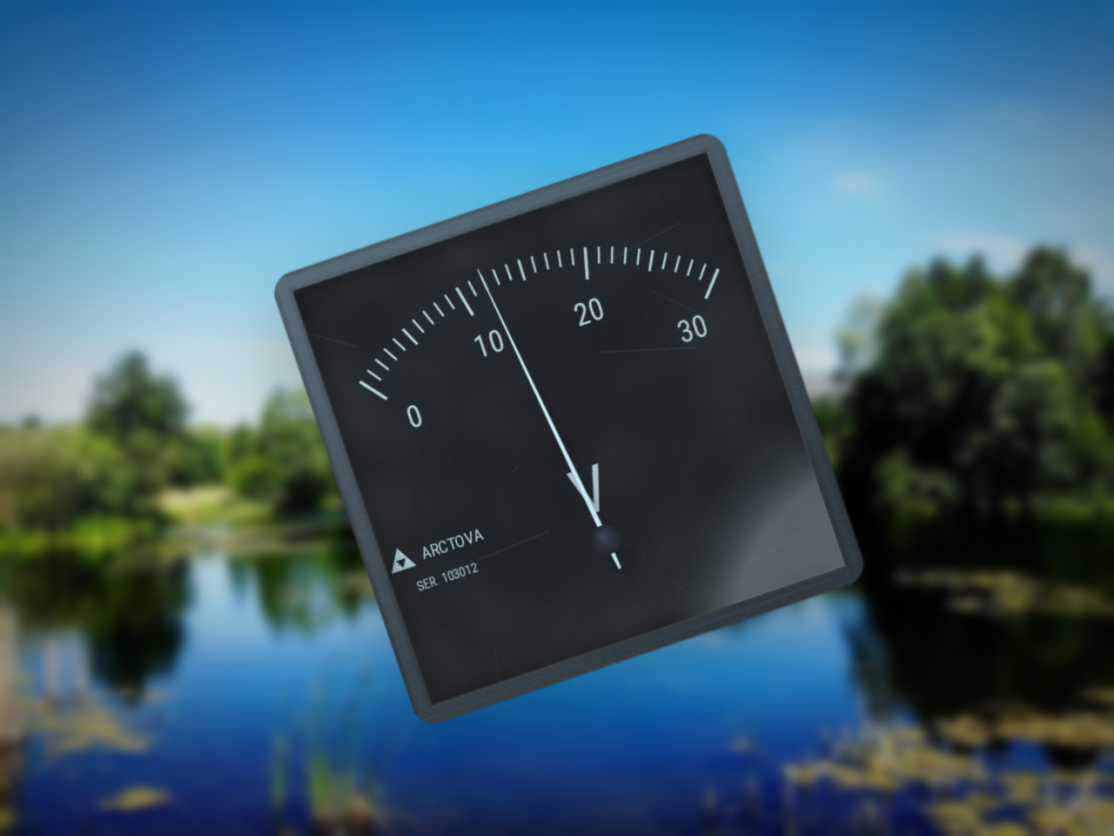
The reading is 12 (V)
